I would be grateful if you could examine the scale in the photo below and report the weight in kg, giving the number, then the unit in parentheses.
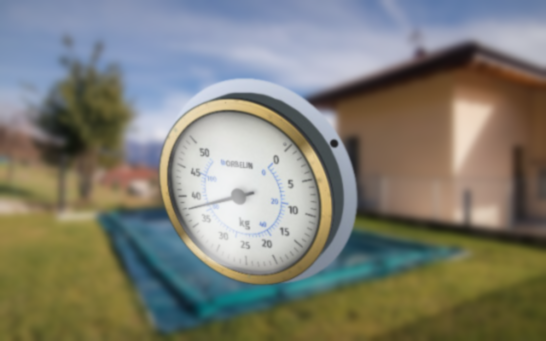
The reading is 38 (kg)
